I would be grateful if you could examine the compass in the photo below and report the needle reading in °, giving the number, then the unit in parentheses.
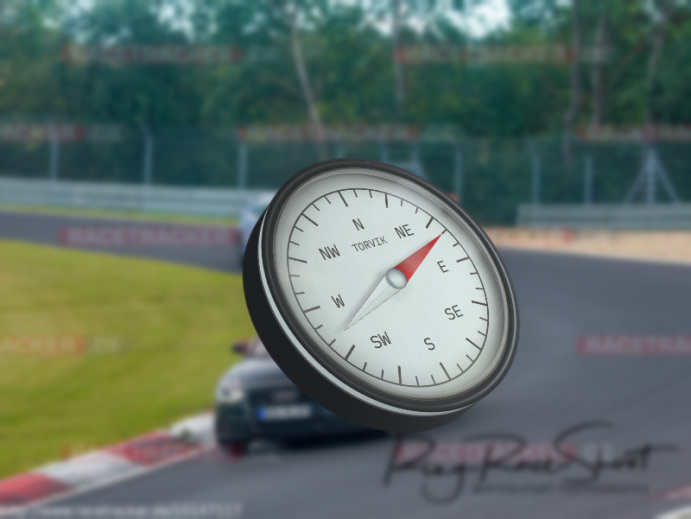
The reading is 70 (°)
